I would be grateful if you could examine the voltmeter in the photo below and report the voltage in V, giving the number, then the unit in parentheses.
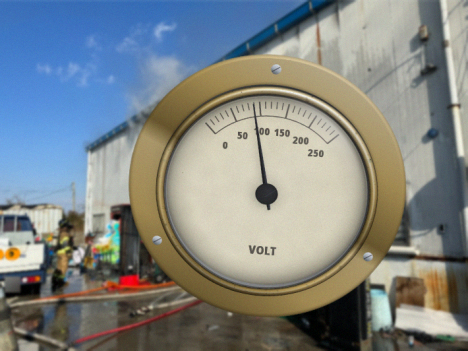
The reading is 90 (V)
